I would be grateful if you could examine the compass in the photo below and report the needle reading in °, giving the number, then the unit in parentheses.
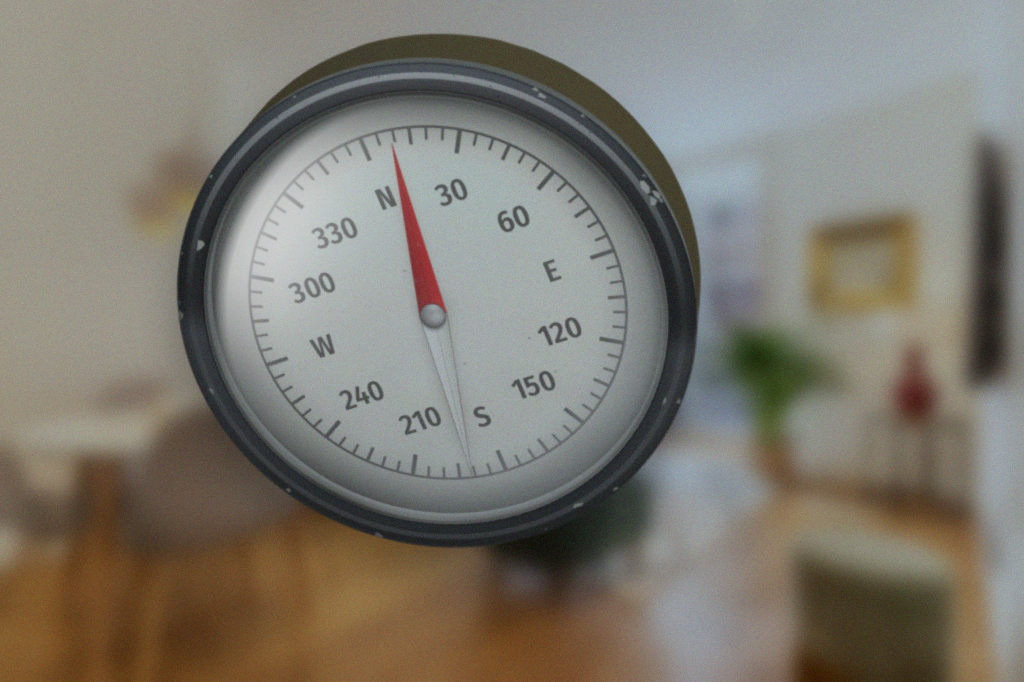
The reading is 10 (°)
